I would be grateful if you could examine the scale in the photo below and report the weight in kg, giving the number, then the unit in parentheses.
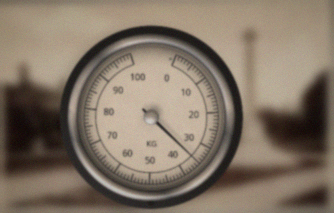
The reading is 35 (kg)
